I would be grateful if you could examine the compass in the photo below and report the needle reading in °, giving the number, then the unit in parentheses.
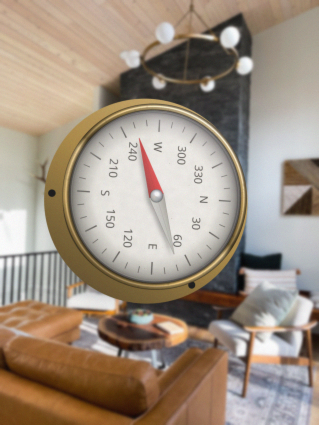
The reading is 250 (°)
